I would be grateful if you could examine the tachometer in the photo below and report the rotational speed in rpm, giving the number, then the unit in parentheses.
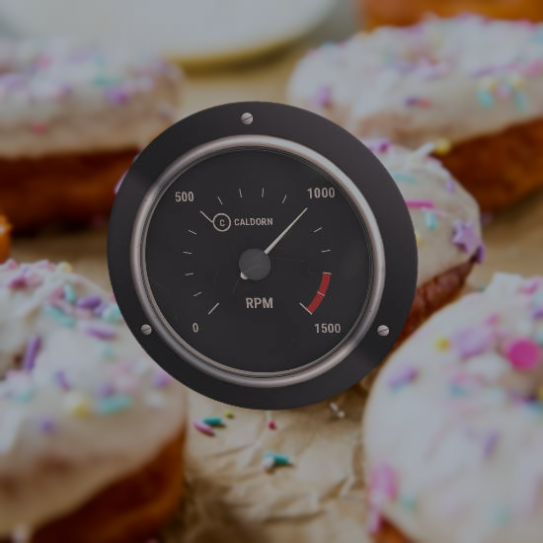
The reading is 1000 (rpm)
